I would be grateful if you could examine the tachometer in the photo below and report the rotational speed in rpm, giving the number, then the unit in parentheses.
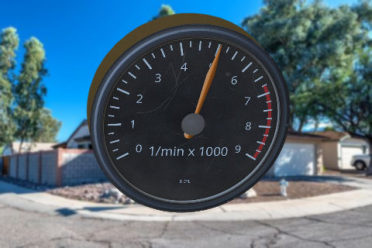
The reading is 5000 (rpm)
